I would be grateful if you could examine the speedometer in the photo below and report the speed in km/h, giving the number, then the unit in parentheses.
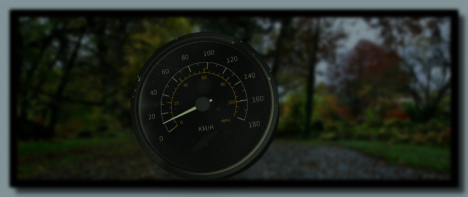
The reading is 10 (km/h)
